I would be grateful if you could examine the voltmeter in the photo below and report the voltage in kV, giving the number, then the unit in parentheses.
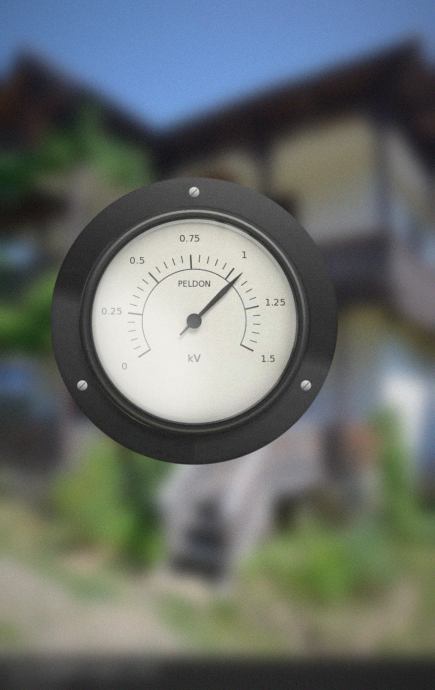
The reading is 1.05 (kV)
